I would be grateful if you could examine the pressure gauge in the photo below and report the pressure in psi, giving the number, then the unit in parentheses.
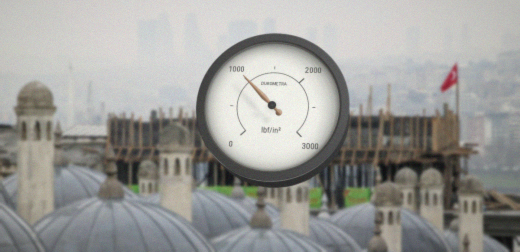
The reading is 1000 (psi)
